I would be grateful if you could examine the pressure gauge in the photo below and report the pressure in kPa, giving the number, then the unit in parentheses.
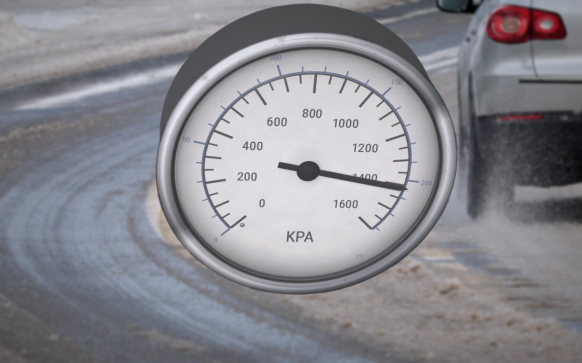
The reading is 1400 (kPa)
